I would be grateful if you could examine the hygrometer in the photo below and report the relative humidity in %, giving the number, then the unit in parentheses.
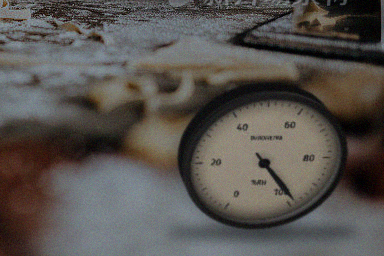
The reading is 98 (%)
